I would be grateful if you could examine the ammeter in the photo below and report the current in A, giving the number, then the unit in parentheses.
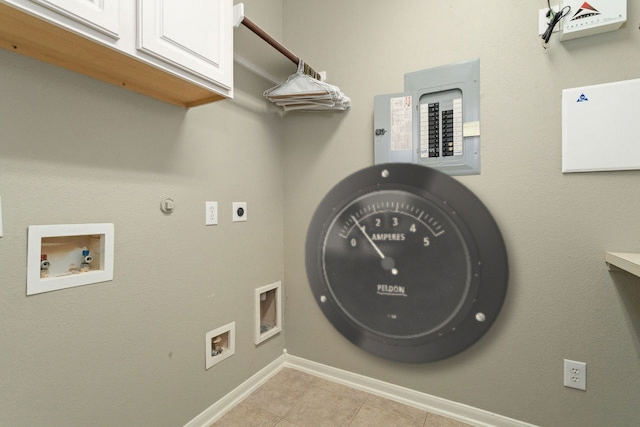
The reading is 1 (A)
